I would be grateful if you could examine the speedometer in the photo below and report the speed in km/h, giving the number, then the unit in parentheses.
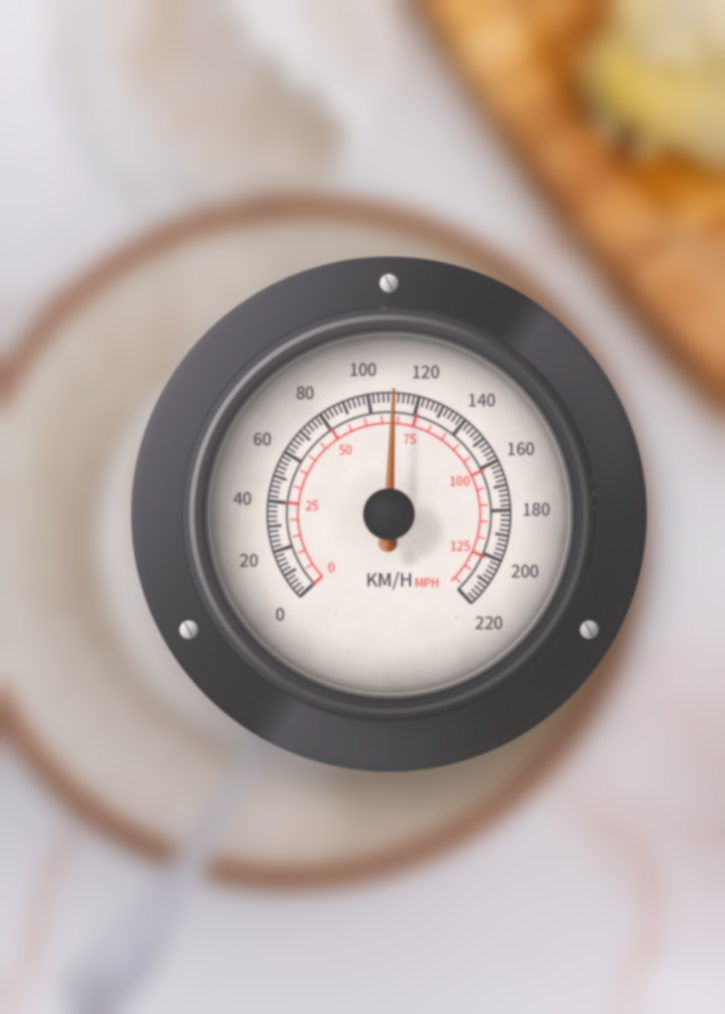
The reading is 110 (km/h)
